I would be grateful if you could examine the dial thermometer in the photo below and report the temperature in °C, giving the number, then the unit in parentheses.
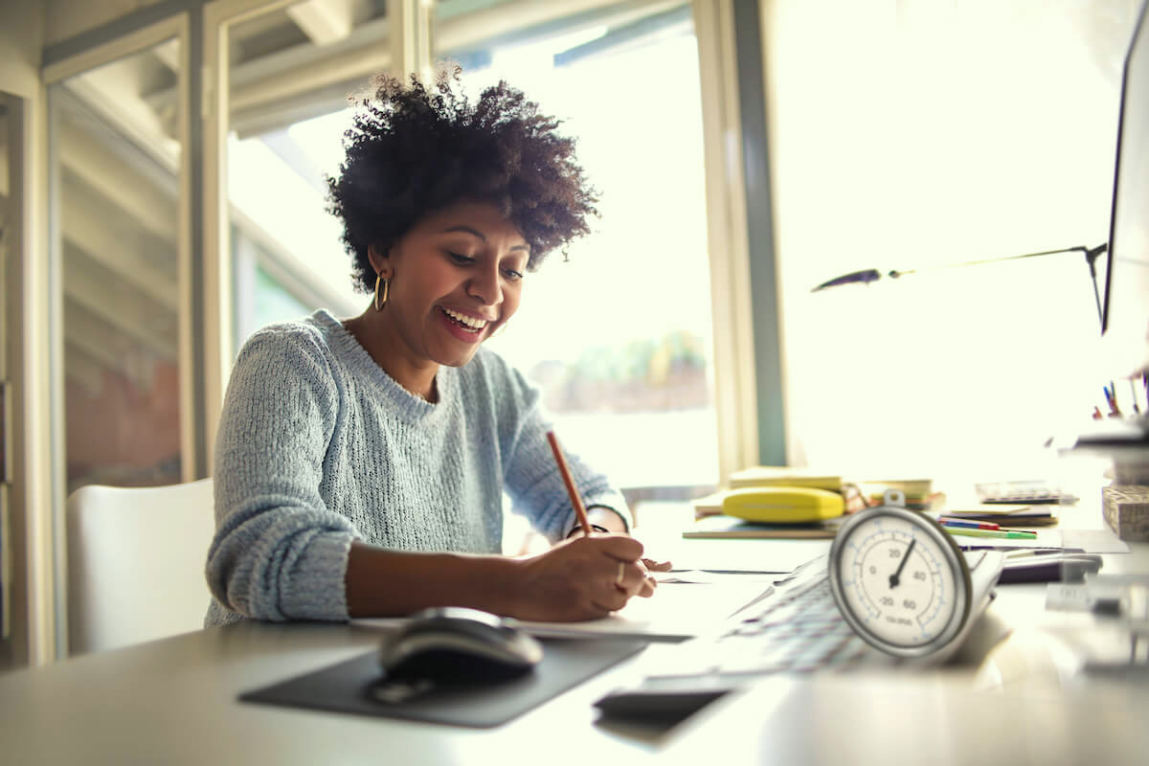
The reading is 28 (°C)
